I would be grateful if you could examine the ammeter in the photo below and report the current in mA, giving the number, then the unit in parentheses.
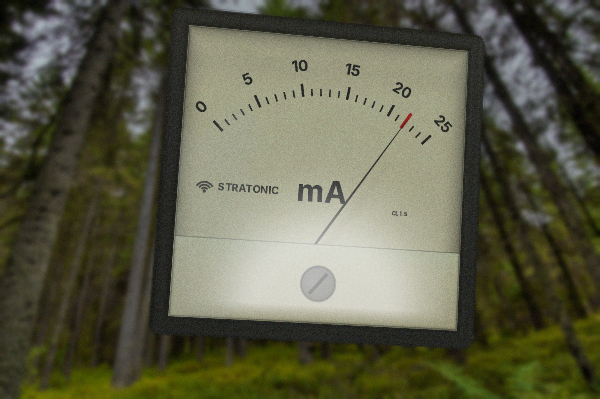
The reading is 22 (mA)
